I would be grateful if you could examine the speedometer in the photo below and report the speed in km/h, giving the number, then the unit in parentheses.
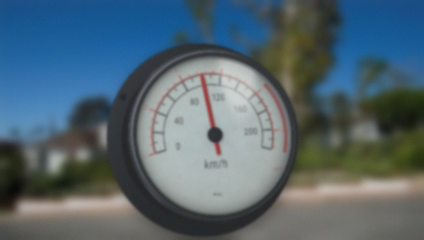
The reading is 100 (km/h)
